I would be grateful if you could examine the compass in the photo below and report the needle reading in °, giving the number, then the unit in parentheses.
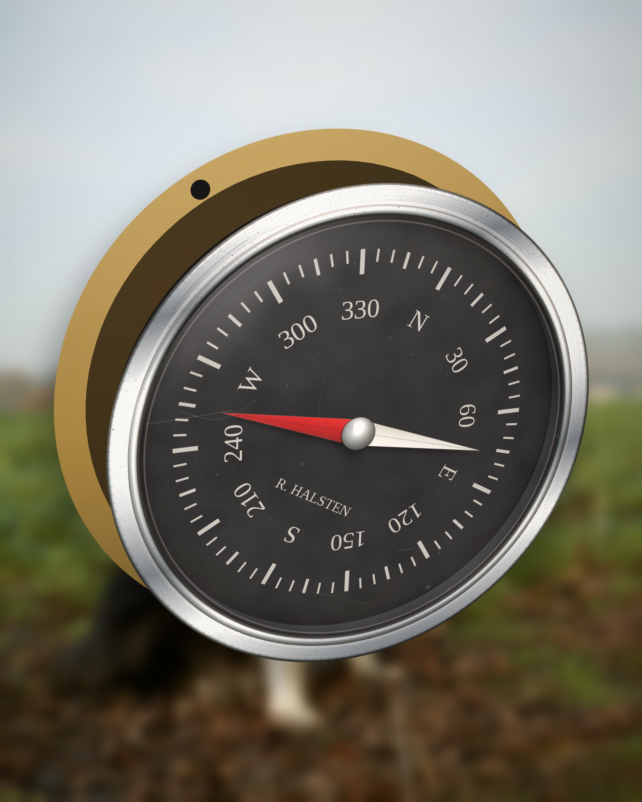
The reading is 255 (°)
